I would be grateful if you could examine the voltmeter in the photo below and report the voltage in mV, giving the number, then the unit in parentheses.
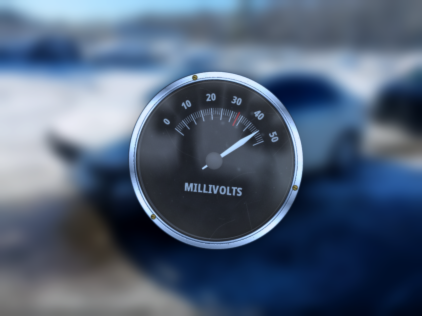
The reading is 45 (mV)
